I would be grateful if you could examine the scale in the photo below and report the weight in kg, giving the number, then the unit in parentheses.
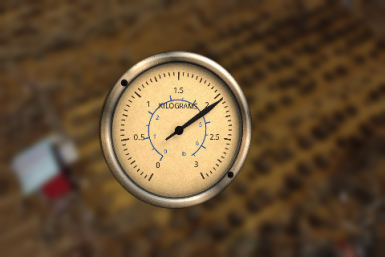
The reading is 2.05 (kg)
